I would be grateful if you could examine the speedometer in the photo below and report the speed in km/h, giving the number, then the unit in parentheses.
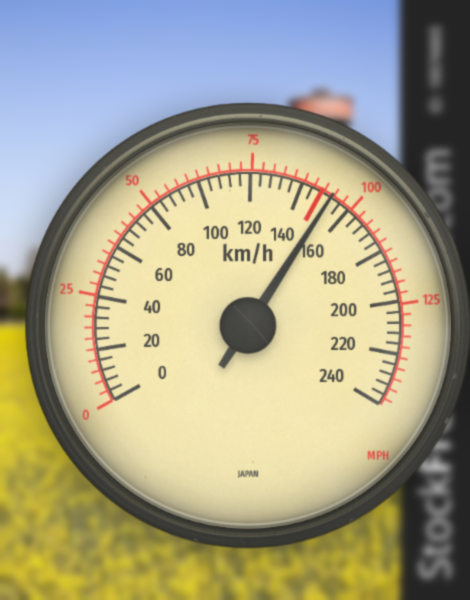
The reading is 152 (km/h)
